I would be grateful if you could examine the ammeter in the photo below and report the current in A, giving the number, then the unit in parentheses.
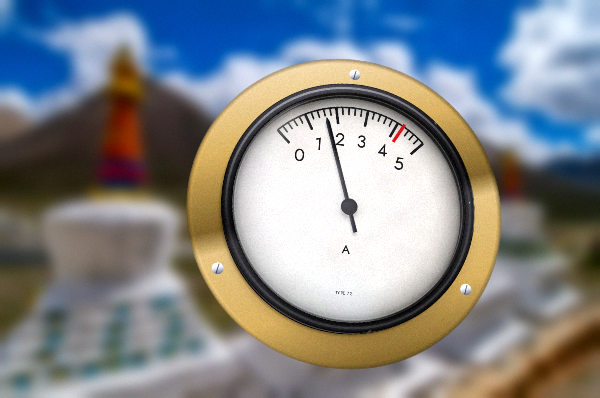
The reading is 1.6 (A)
